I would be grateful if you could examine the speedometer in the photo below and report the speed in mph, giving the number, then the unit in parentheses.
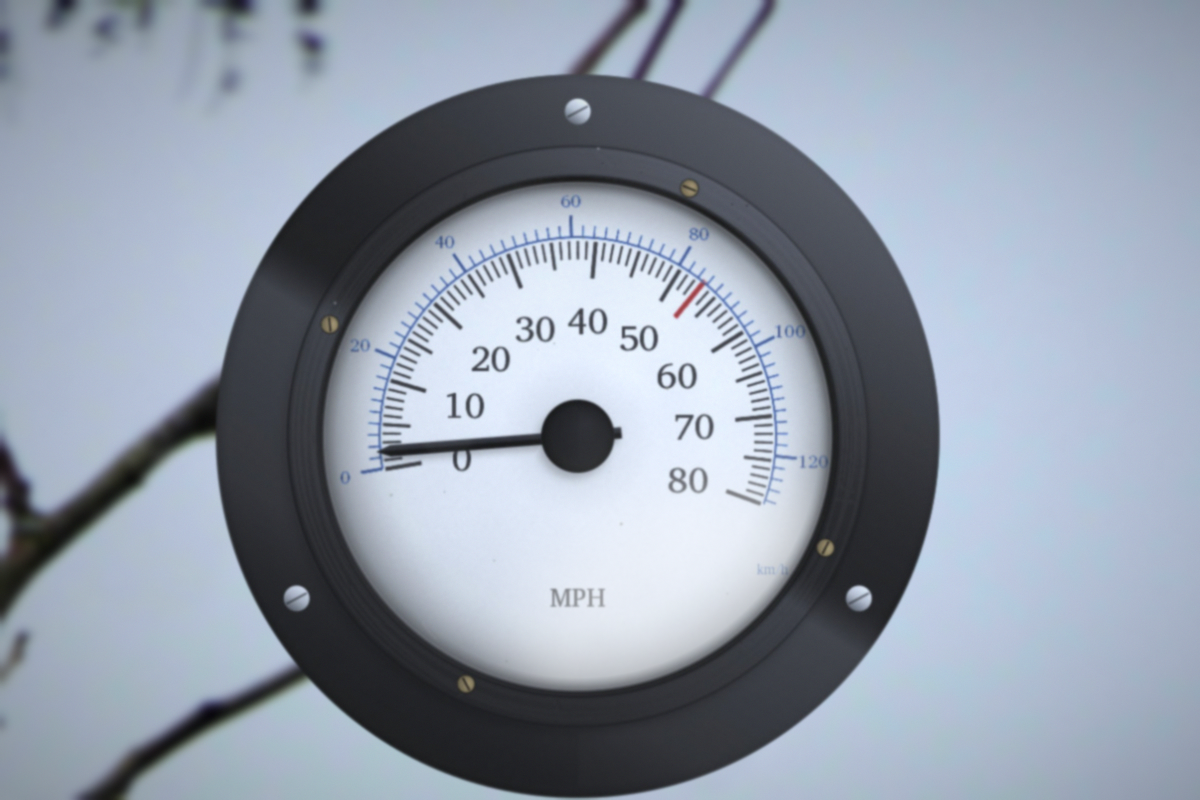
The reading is 2 (mph)
